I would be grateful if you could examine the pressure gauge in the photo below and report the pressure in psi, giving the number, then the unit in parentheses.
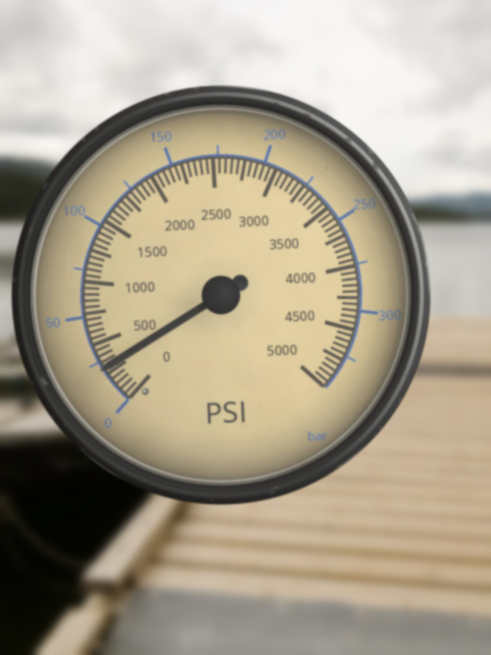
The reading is 300 (psi)
